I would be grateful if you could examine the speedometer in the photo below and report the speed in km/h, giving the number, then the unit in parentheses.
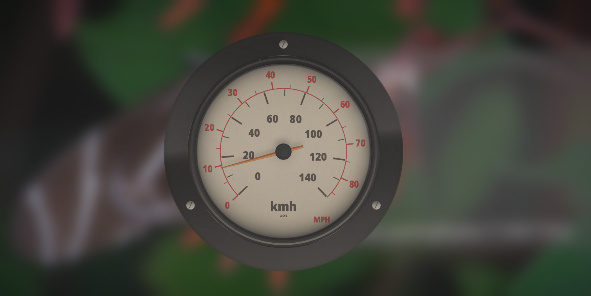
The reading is 15 (km/h)
